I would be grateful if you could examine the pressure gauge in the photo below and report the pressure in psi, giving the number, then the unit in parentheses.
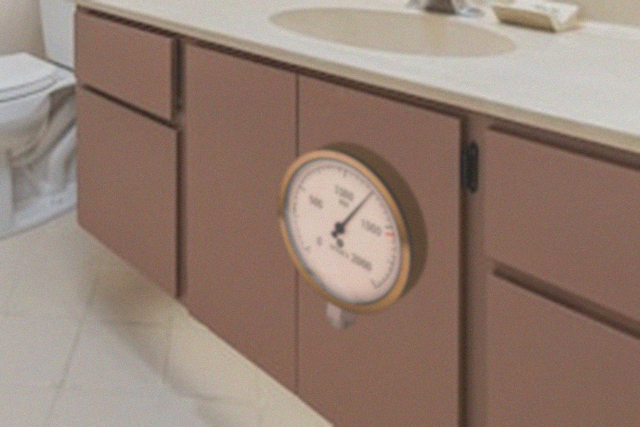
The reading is 1250 (psi)
